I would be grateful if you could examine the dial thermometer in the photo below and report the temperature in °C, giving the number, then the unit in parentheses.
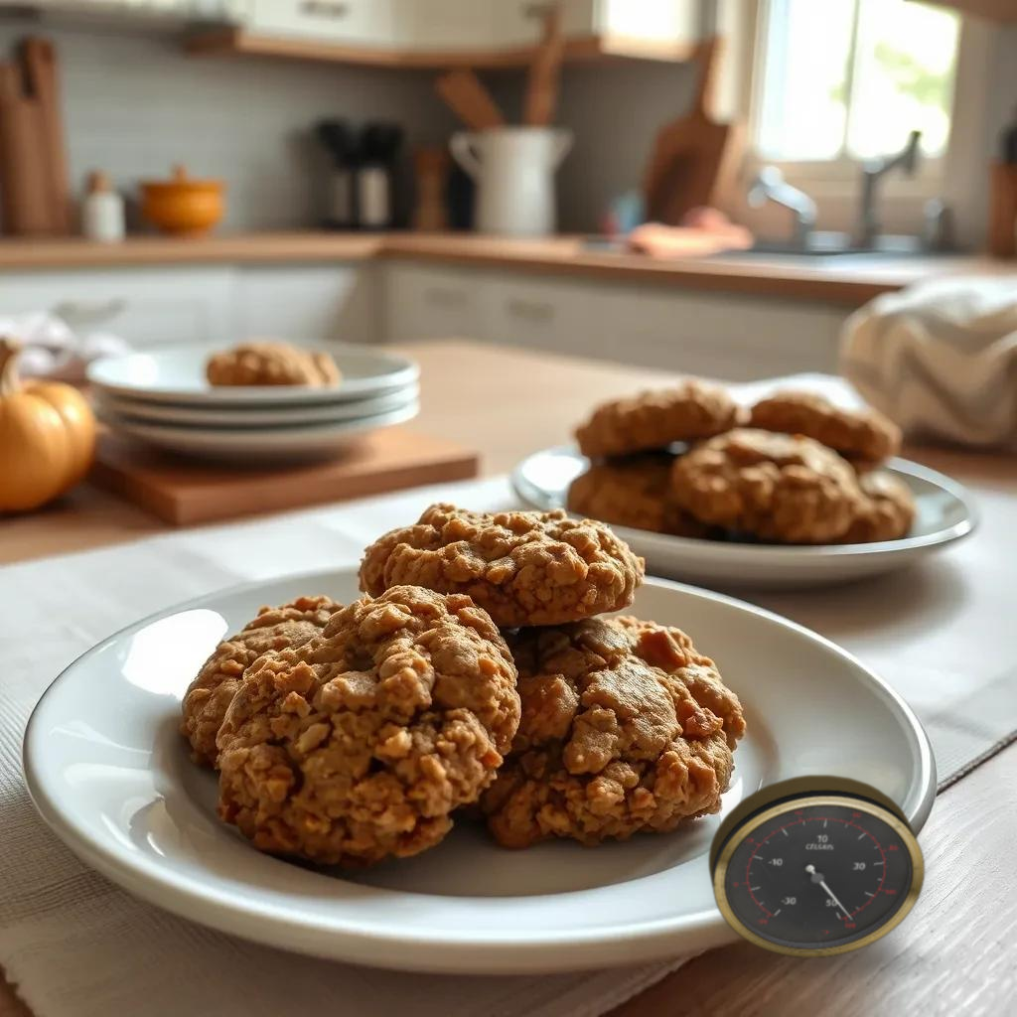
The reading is 47.5 (°C)
